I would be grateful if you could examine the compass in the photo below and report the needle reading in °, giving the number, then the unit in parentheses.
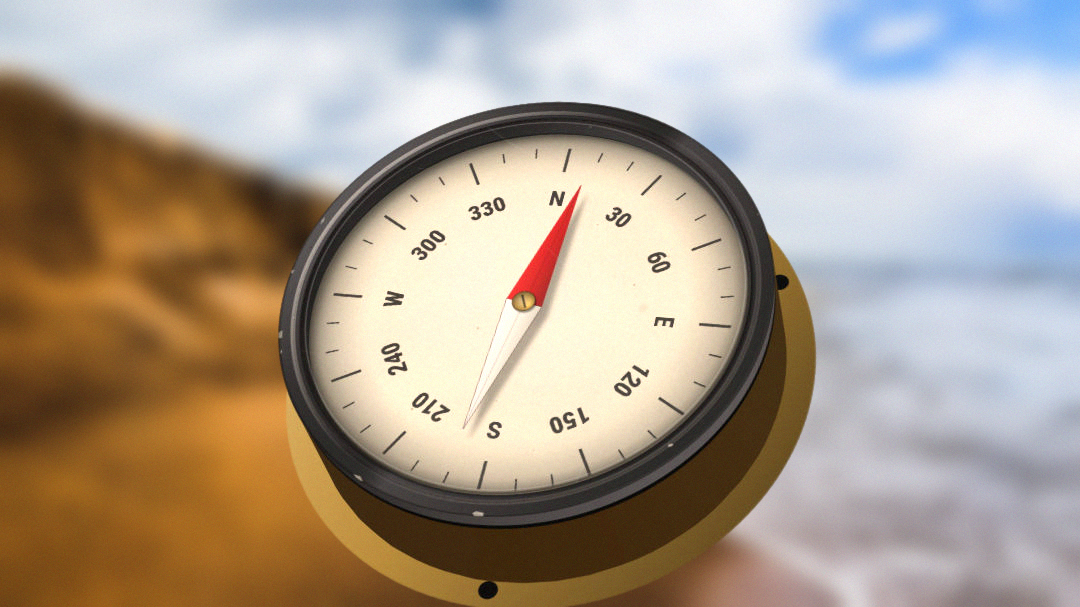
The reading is 10 (°)
